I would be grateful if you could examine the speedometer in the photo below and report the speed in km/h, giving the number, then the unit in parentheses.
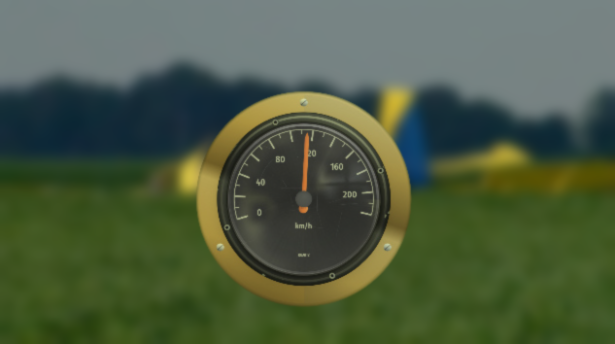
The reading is 115 (km/h)
